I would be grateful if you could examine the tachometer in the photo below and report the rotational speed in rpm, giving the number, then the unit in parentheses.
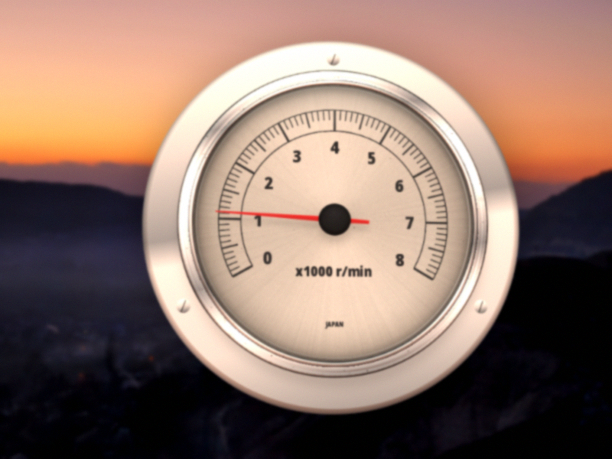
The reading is 1100 (rpm)
